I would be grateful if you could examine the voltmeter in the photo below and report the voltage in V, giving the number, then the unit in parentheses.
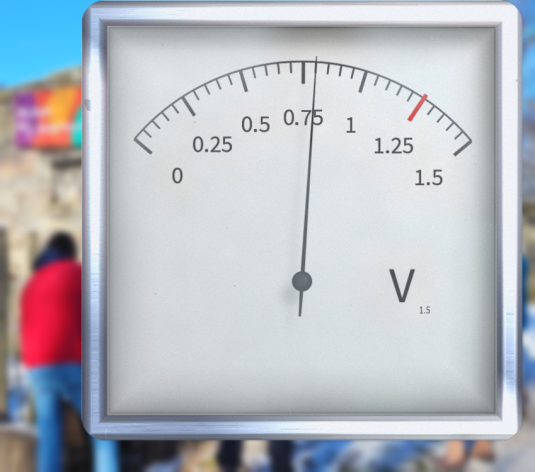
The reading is 0.8 (V)
